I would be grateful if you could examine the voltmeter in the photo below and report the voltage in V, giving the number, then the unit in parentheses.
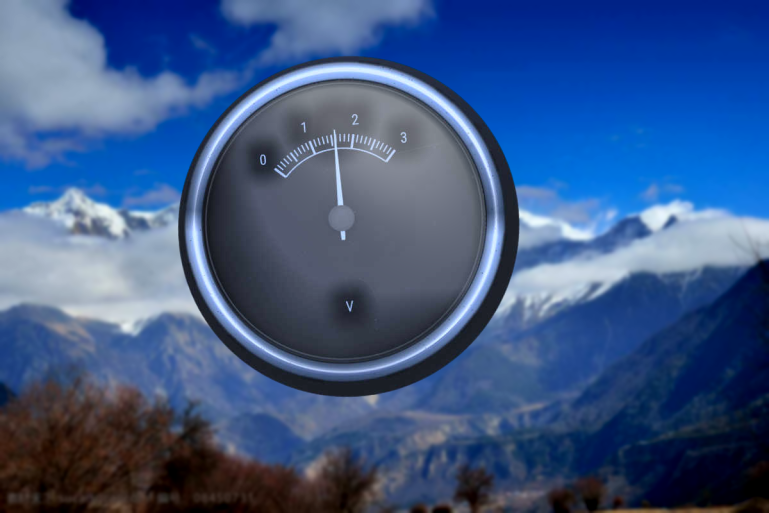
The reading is 1.6 (V)
